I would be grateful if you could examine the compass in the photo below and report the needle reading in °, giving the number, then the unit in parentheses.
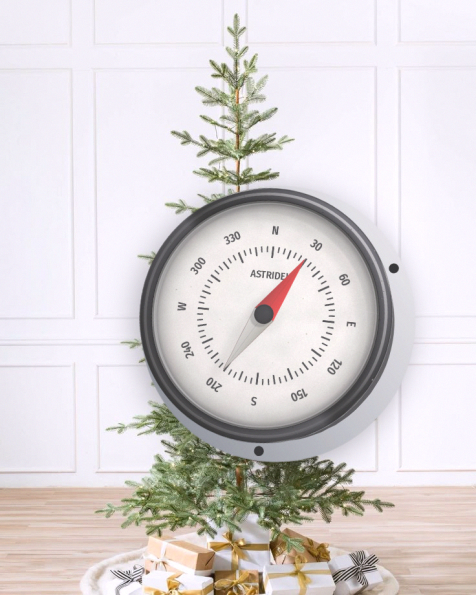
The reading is 30 (°)
